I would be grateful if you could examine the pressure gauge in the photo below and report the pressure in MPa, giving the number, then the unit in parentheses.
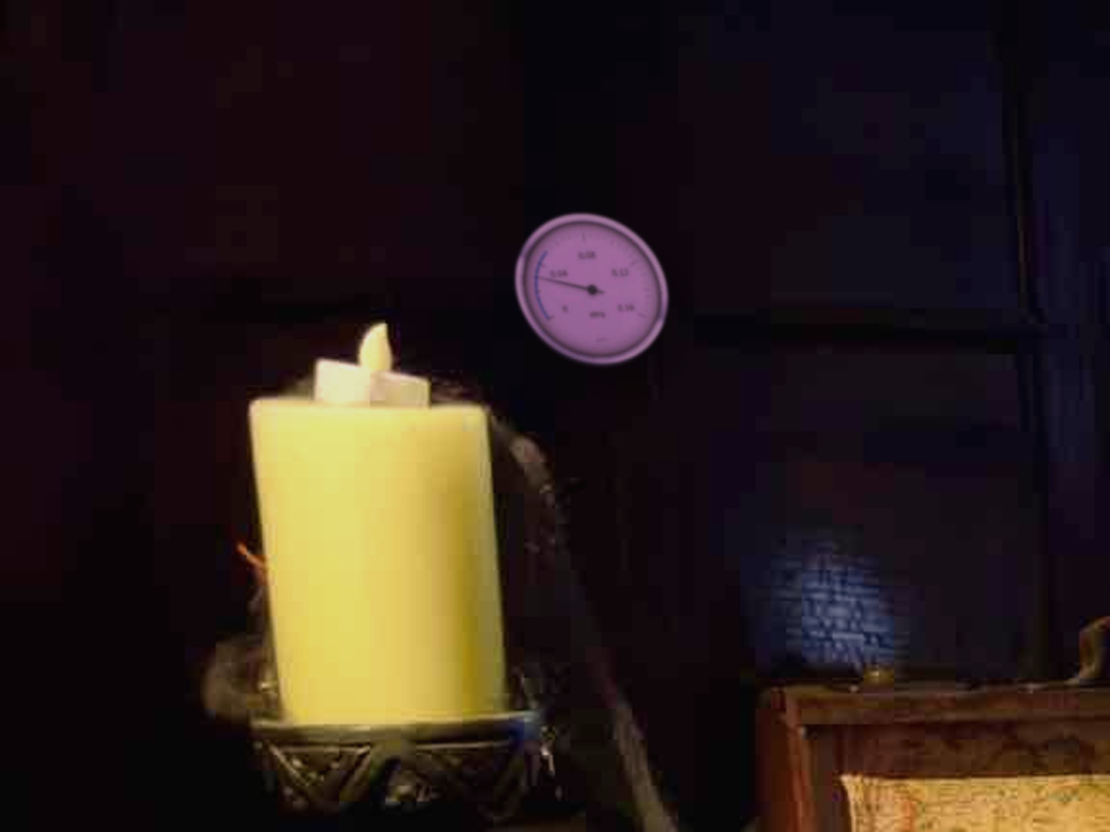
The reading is 0.03 (MPa)
